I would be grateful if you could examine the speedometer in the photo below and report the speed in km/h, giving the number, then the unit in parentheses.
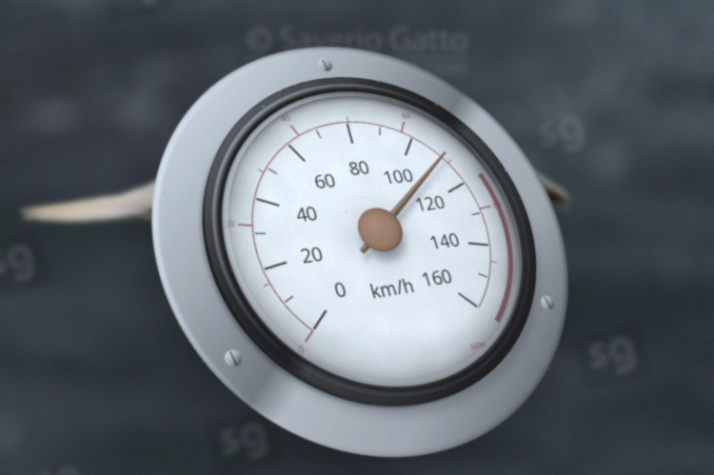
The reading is 110 (km/h)
